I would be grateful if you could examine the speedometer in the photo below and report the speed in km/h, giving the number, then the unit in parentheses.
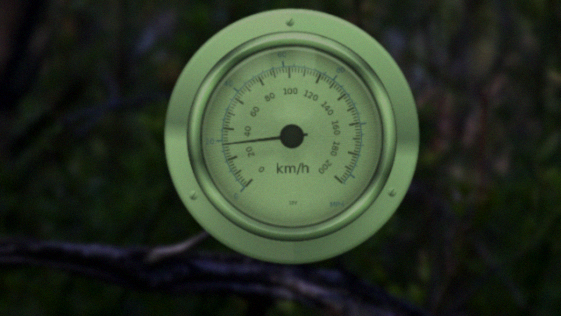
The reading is 30 (km/h)
